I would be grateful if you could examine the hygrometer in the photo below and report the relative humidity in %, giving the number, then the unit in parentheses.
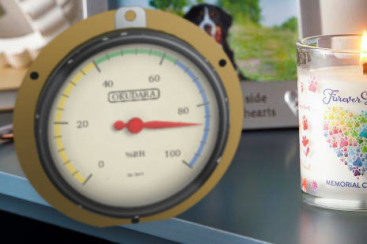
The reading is 86 (%)
